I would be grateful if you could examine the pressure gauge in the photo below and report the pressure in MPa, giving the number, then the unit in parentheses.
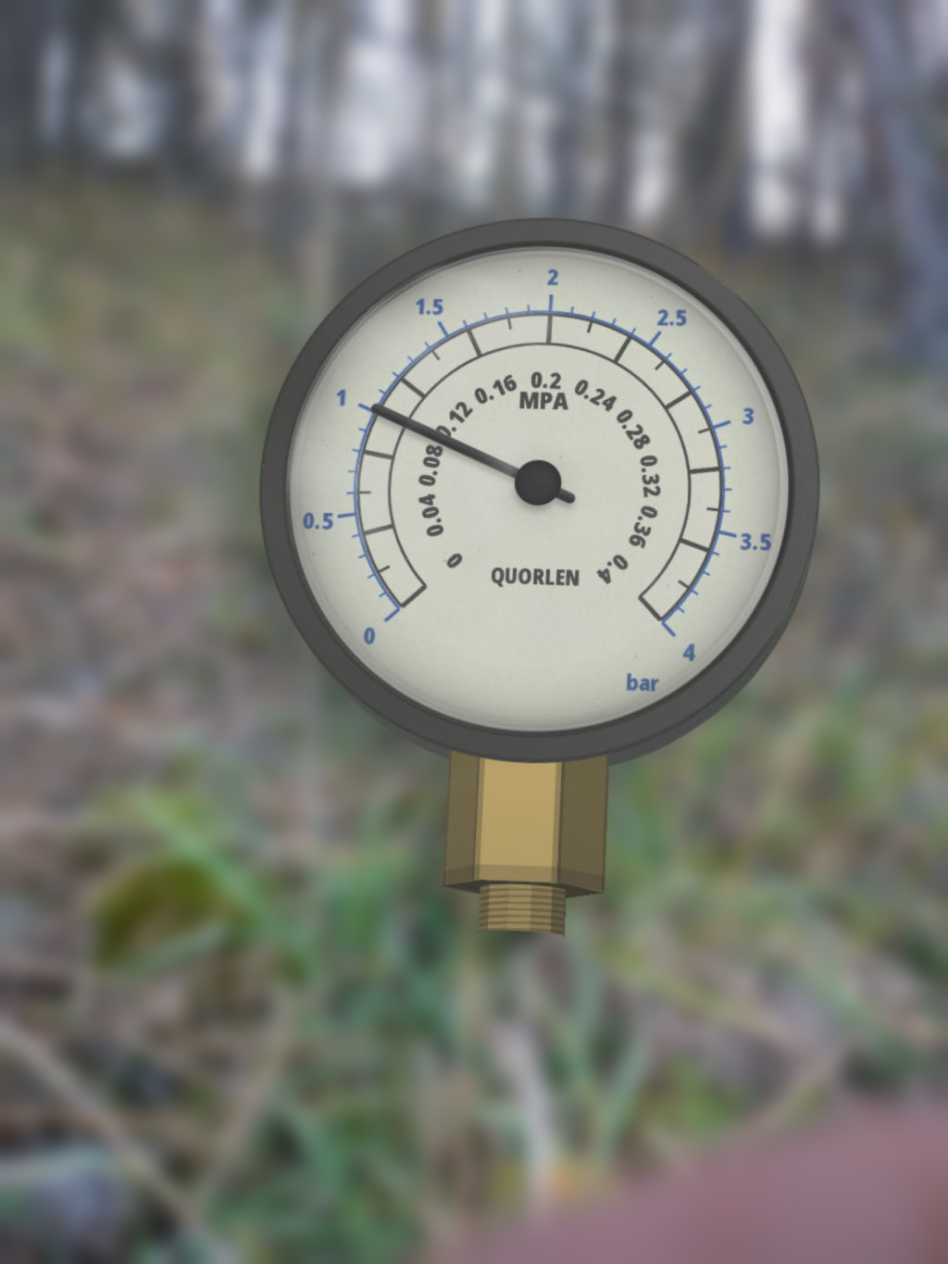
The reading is 0.1 (MPa)
